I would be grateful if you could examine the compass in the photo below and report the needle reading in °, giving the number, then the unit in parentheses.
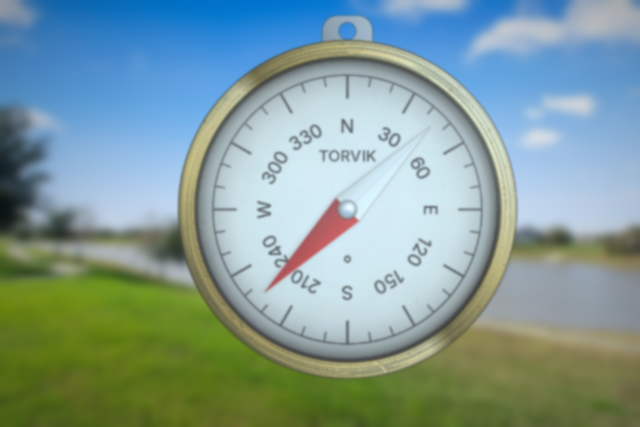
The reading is 225 (°)
